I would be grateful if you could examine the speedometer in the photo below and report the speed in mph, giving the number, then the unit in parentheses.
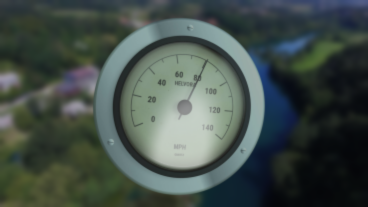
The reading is 80 (mph)
